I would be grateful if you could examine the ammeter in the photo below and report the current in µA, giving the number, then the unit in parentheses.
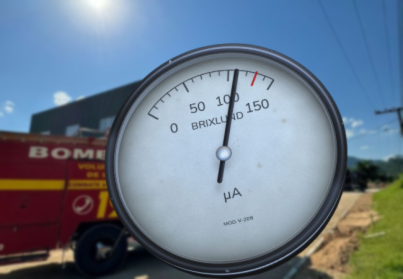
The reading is 110 (µA)
